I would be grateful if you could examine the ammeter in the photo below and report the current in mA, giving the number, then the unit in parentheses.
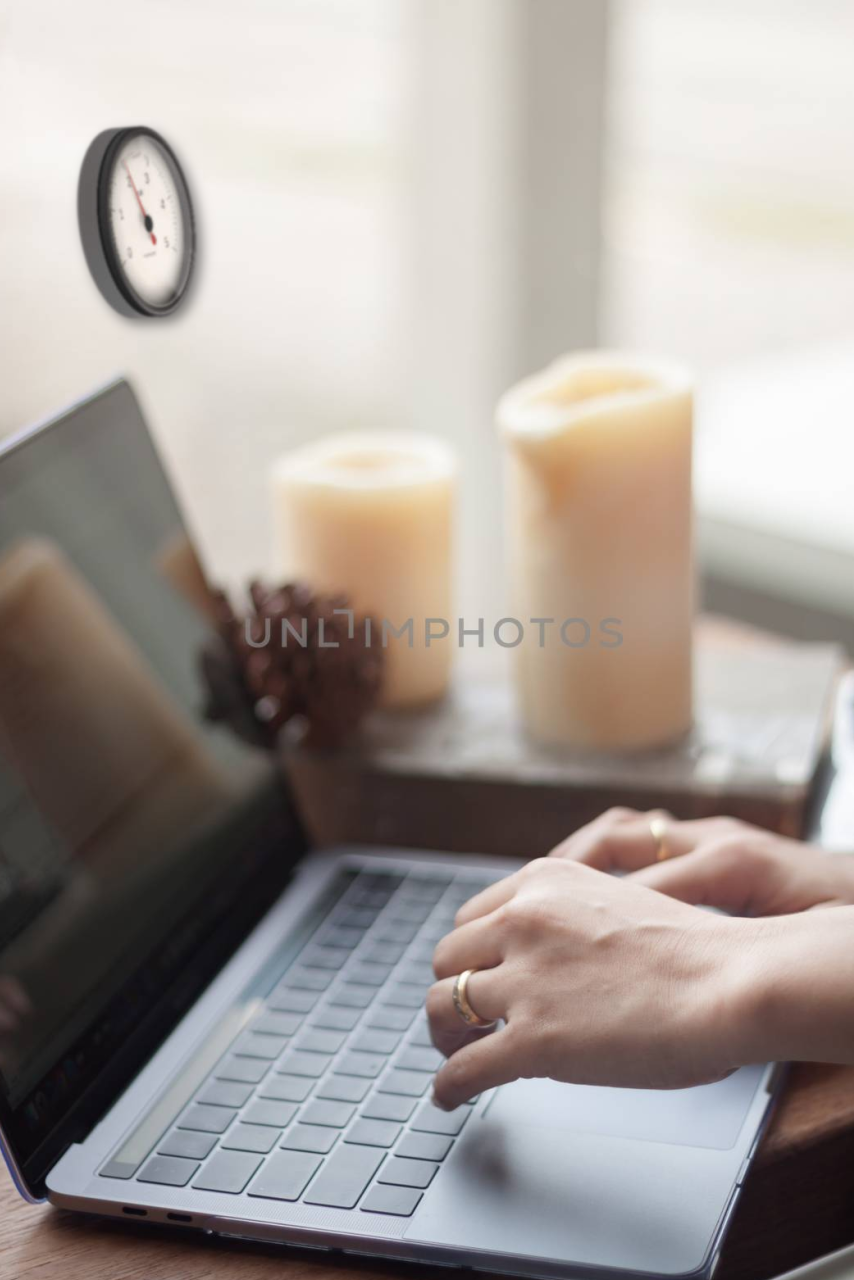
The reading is 2 (mA)
